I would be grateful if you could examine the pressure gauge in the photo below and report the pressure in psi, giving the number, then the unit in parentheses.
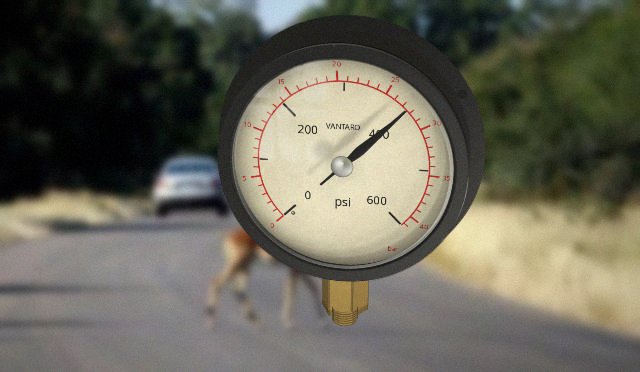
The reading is 400 (psi)
